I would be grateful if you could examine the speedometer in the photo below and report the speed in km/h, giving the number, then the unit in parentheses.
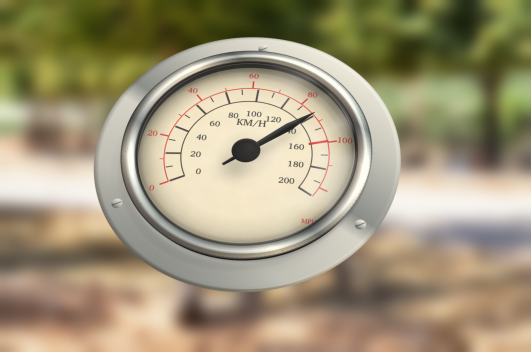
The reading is 140 (km/h)
